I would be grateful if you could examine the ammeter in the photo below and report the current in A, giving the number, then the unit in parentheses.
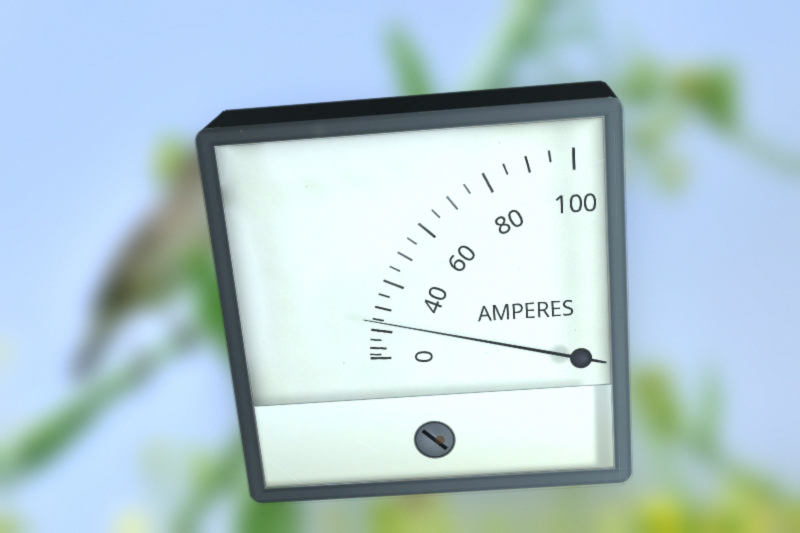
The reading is 25 (A)
